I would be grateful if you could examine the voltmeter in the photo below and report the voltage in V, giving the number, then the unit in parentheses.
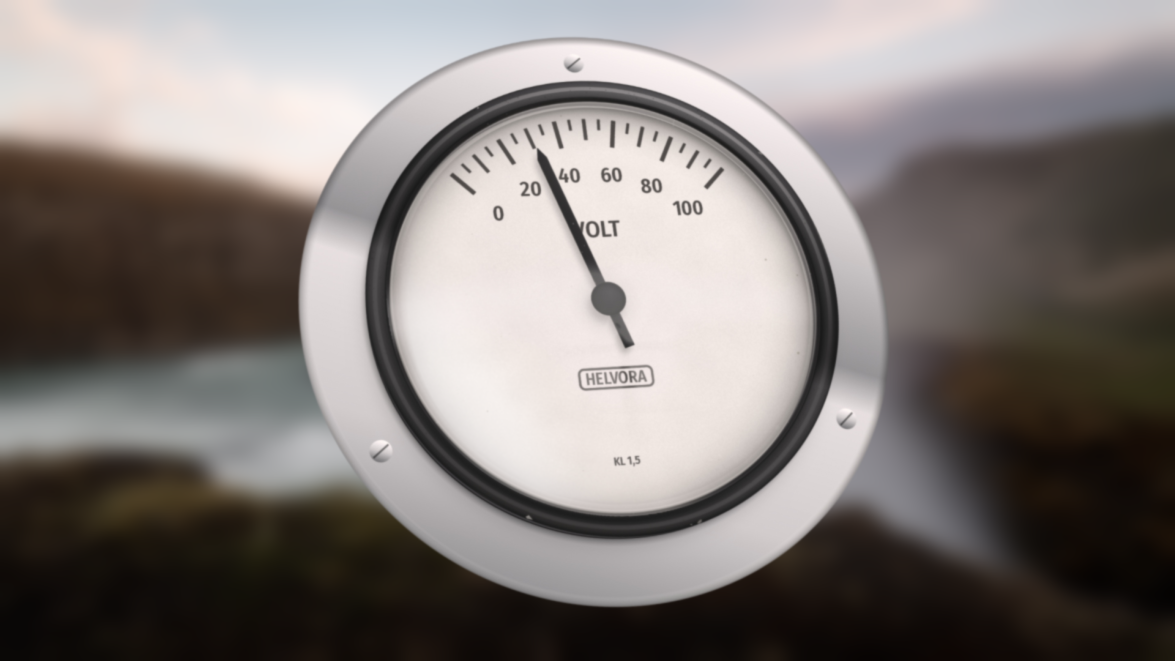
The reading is 30 (V)
